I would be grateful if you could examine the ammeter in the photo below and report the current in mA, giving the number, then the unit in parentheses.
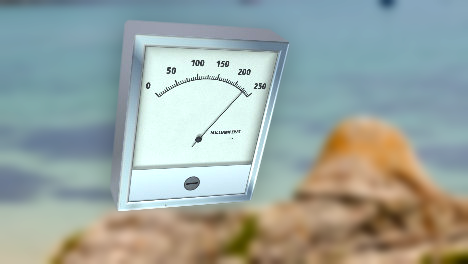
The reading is 225 (mA)
